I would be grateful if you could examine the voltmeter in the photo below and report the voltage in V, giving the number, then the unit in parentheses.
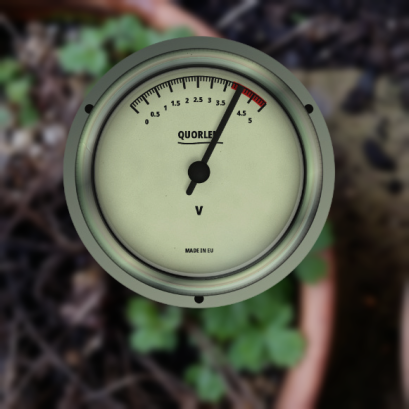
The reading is 4 (V)
